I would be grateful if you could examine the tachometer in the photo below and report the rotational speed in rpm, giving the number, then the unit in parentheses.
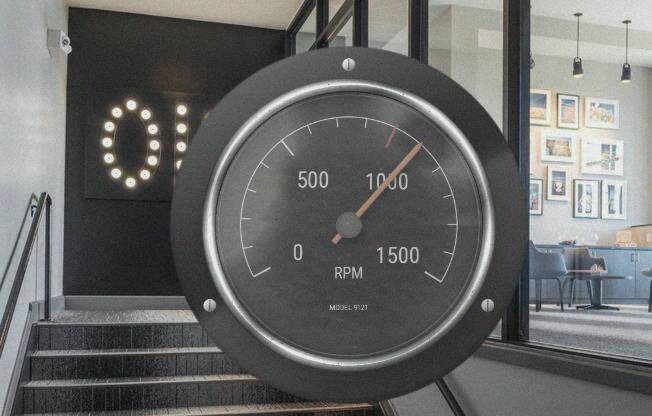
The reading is 1000 (rpm)
